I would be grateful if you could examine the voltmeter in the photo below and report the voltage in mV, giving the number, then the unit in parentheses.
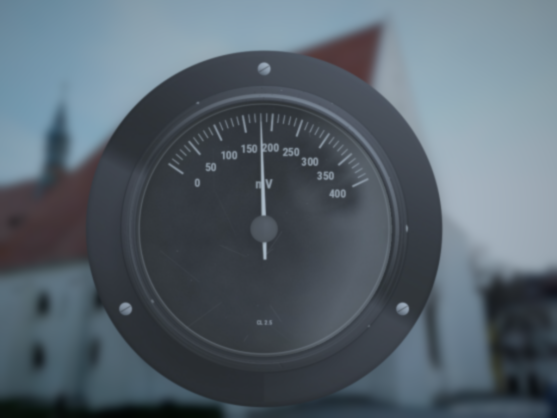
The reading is 180 (mV)
